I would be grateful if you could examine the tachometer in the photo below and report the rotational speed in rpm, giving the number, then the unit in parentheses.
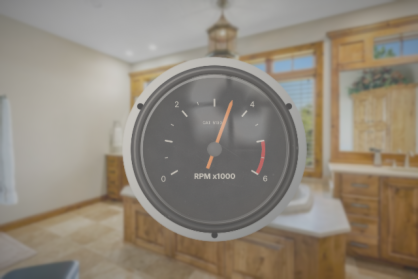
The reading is 3500 (rpm)
